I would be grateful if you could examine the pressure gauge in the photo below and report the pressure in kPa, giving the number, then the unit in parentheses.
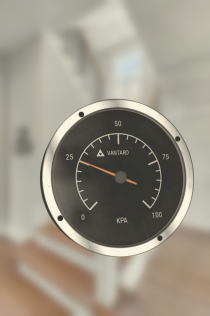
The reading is 25 (kPa)
